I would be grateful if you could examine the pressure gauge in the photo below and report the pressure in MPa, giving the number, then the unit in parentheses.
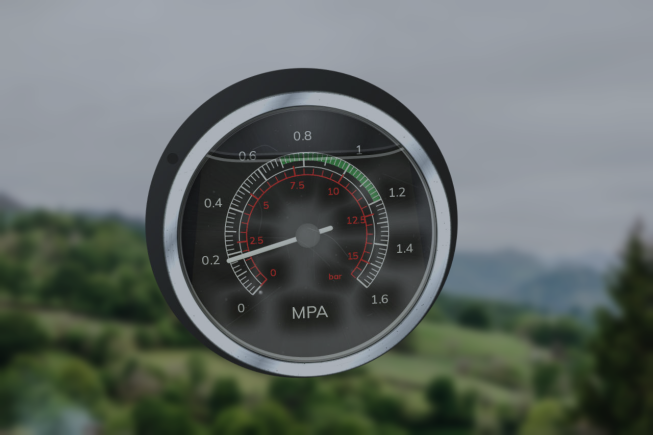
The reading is 0.18 (MPa)
